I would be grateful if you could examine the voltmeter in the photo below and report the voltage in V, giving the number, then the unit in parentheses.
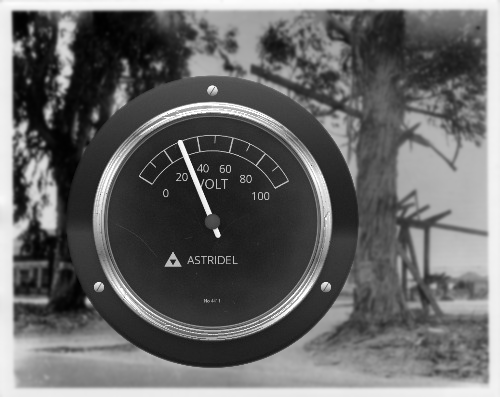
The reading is 30 (V)
